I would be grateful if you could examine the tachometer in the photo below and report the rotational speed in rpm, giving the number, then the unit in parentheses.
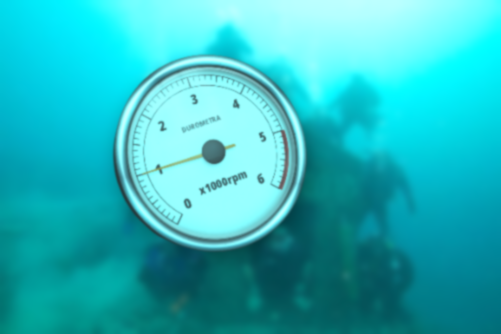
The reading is 1000 (rpm)
